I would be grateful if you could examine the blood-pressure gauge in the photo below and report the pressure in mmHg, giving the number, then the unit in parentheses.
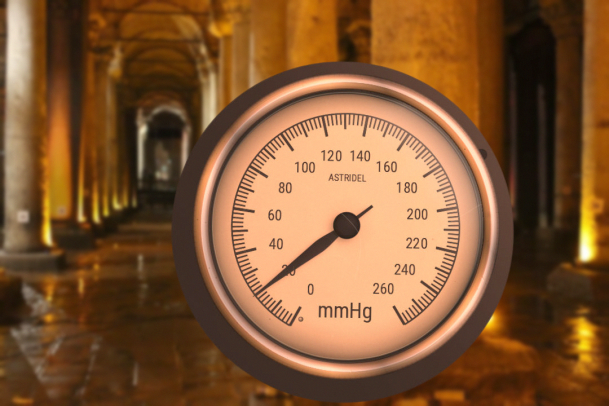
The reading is 20 (mmHg)
